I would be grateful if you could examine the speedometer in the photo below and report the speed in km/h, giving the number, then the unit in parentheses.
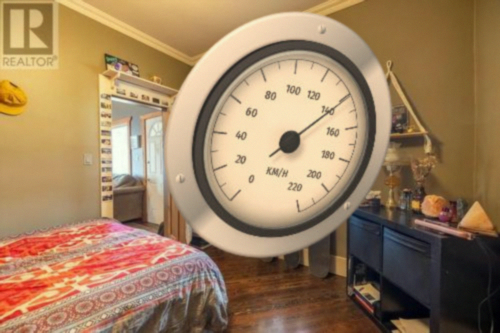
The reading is 140 (km/h)
